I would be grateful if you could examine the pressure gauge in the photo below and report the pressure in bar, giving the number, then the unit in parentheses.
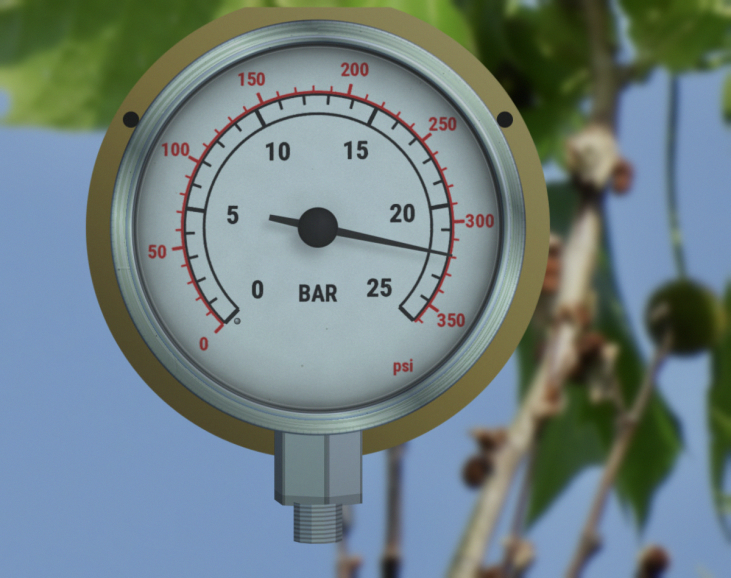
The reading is 22 (bar)
